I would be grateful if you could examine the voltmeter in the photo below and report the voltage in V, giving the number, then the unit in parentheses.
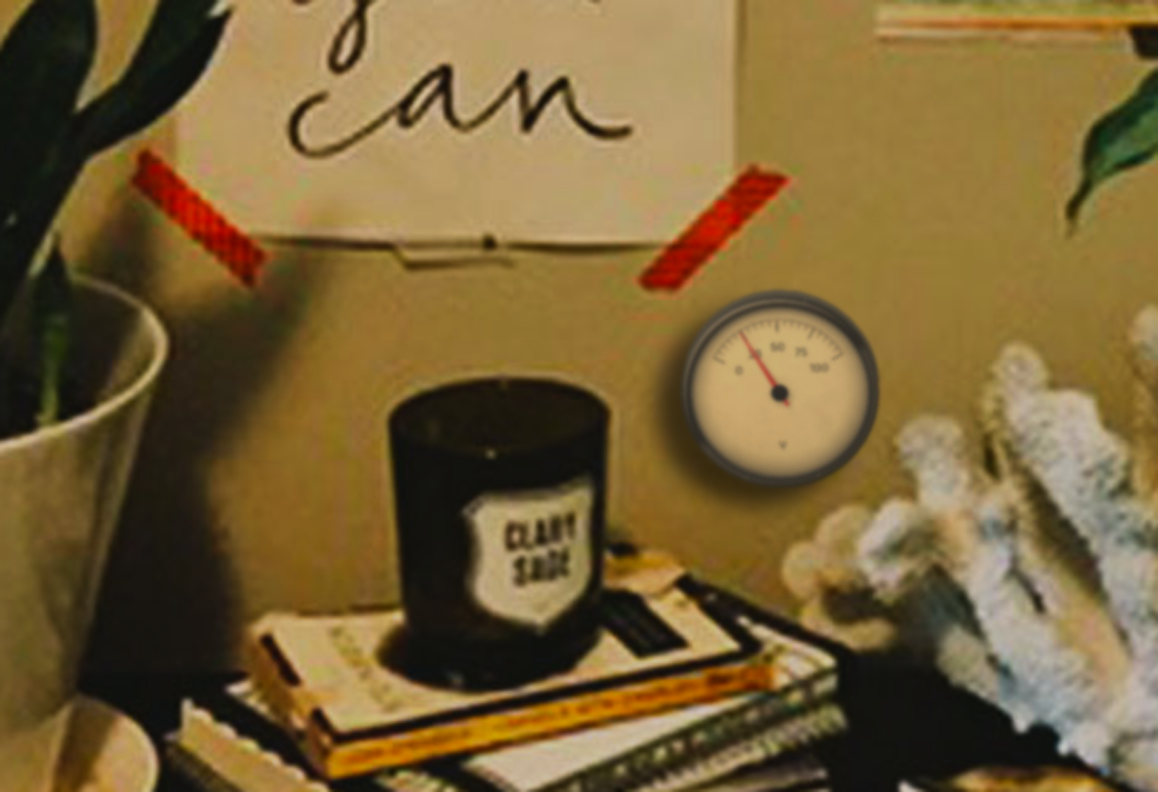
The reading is 25 (V)
